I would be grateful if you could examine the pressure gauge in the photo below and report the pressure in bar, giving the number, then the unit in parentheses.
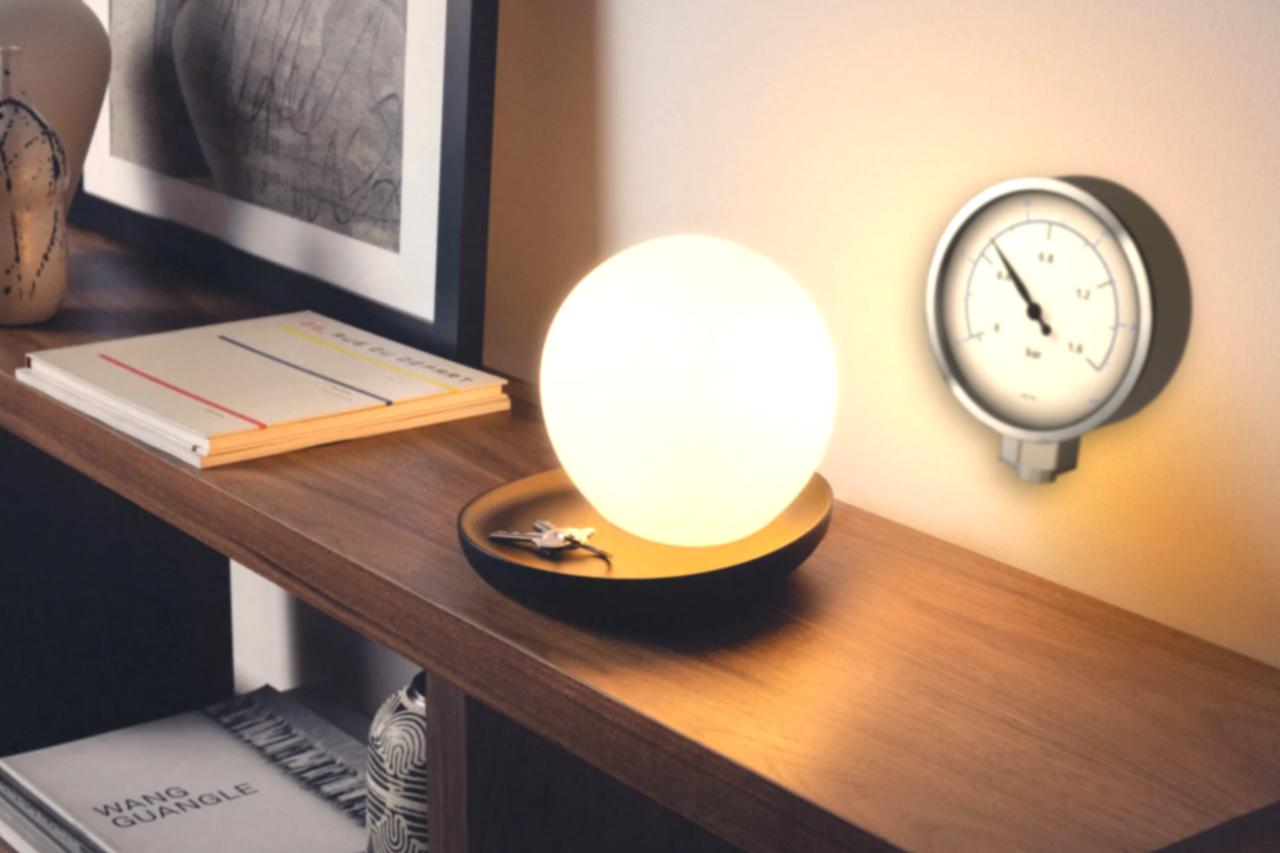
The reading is 0.5 (bar)
